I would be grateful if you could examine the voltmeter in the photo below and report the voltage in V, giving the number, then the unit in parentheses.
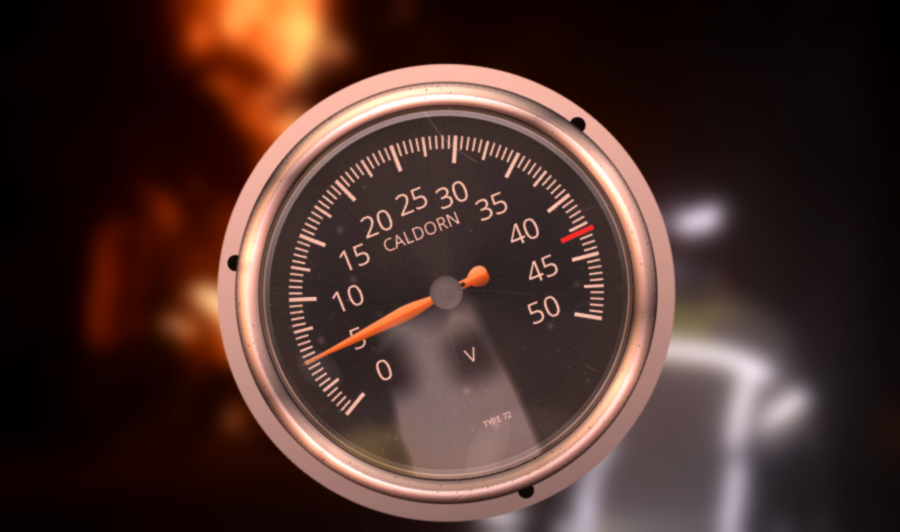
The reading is 5 (V)
